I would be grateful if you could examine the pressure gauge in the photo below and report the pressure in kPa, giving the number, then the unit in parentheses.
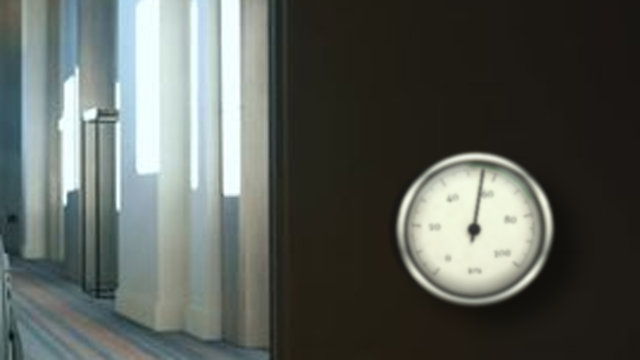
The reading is 55 (kPa)
